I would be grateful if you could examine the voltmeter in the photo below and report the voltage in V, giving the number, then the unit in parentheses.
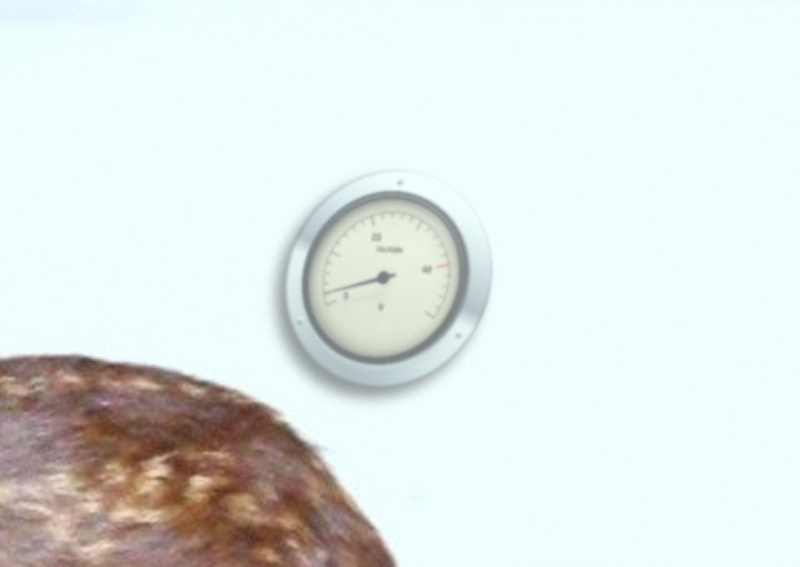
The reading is 2 (V)
